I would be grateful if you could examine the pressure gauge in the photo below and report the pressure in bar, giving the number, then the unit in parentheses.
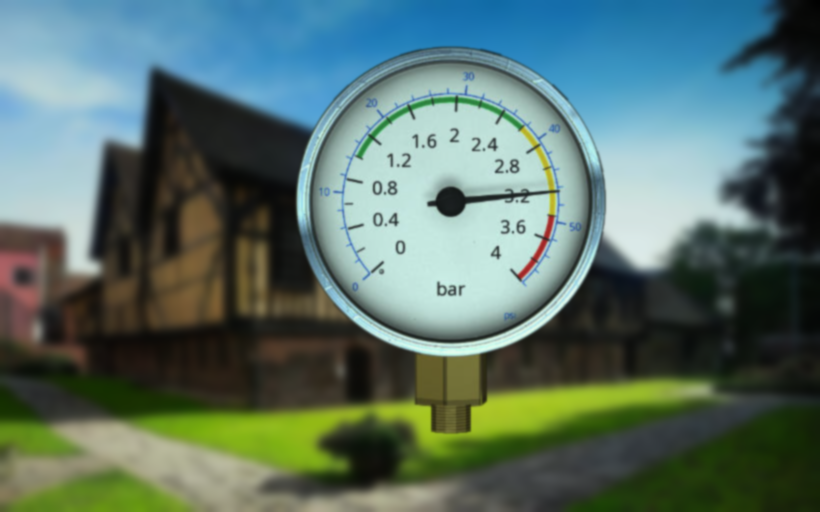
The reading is 3.2 (bar)
